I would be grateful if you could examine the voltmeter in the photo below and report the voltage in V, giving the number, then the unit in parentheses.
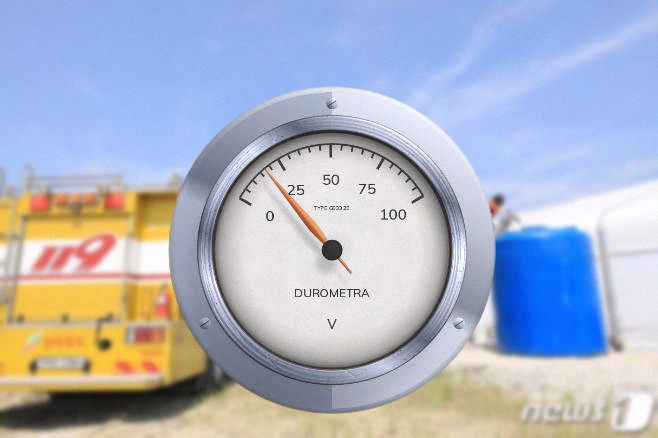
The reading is 17.5 (V)
